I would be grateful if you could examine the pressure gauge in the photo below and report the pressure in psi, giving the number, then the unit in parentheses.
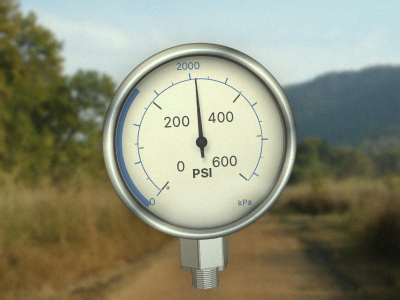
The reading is 300 (psi)
